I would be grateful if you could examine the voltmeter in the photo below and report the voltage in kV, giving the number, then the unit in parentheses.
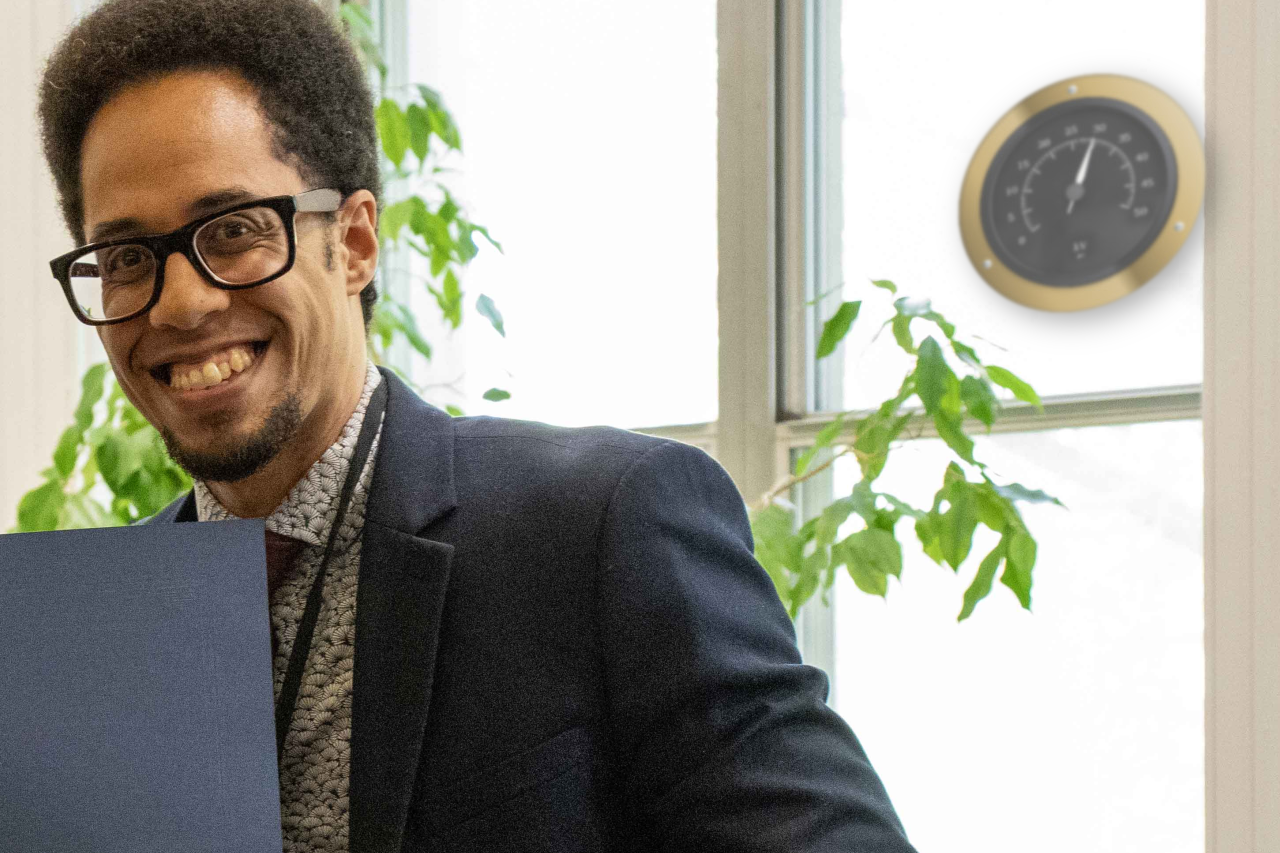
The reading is 30 (kV)
